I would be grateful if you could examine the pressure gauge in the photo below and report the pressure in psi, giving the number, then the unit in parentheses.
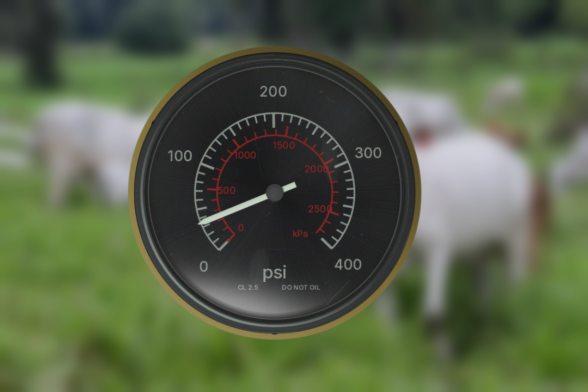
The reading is 35 (psi)
